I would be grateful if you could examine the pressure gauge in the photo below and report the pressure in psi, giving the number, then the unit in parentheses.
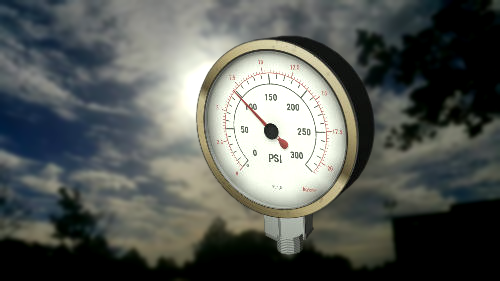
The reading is 100 (psi)
